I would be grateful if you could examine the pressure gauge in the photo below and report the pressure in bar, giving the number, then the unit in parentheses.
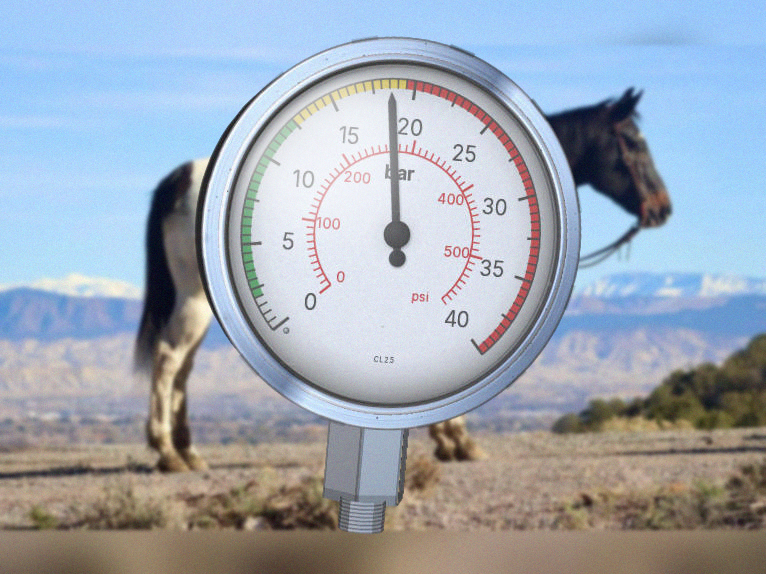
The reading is 18.5 (bar)
